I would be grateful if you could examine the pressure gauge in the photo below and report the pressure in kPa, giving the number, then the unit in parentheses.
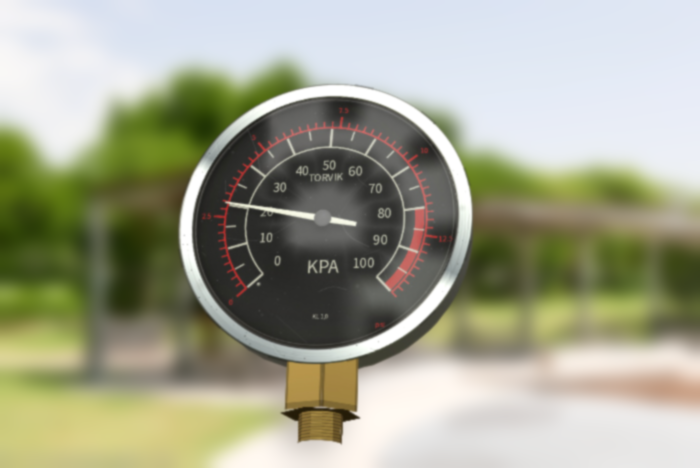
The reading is 20 (kPa)
